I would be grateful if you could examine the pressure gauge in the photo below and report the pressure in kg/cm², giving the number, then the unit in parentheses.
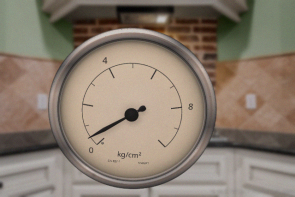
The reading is 0.5 (kg/cm²)
